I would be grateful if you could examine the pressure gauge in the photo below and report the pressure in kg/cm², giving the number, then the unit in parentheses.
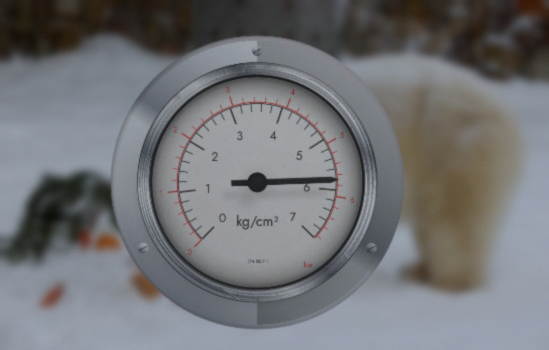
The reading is 5.8 (kg/cm²)
